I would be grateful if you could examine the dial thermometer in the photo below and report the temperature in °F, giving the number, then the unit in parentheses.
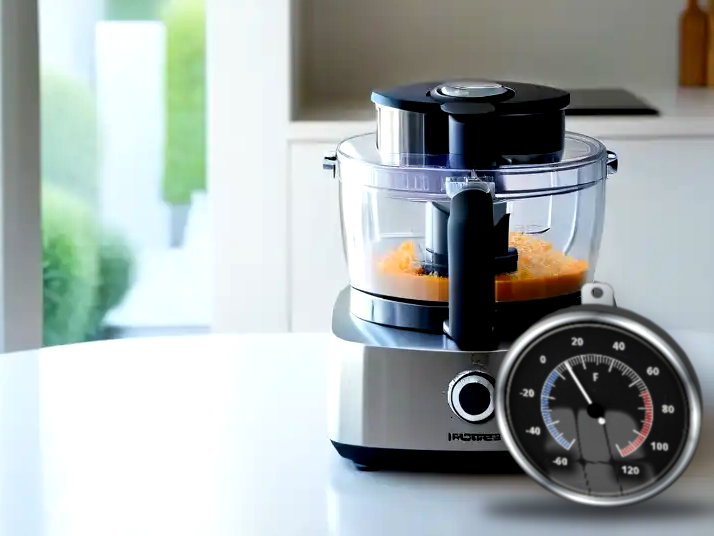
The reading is 10 (°F)
